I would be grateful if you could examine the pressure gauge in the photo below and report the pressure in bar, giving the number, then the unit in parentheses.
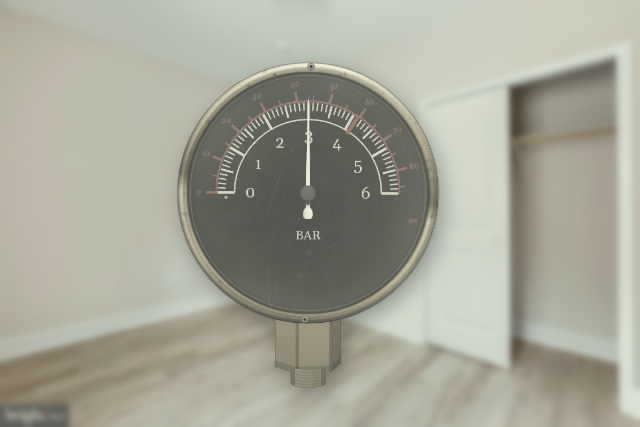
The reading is 3 (bar)
